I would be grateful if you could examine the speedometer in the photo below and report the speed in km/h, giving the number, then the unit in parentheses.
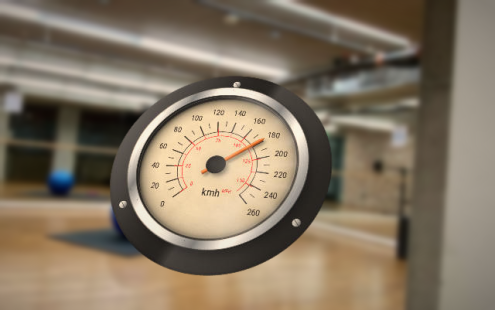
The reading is 180 (km/h)
